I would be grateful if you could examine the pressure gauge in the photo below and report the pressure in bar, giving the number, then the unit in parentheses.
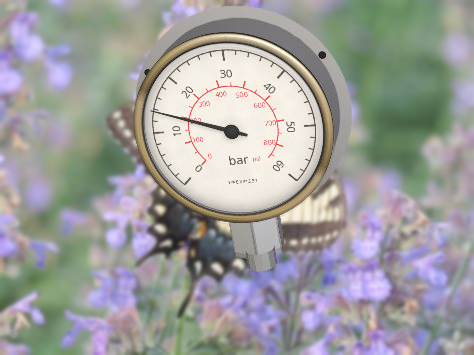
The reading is 14 (bar)
